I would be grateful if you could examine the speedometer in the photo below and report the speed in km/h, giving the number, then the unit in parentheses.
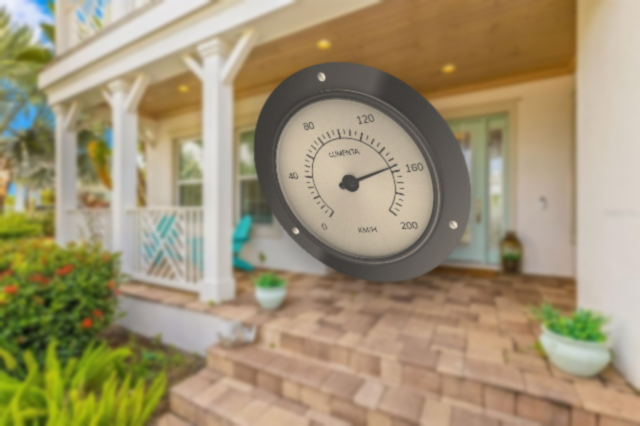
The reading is 155 (km/h)
